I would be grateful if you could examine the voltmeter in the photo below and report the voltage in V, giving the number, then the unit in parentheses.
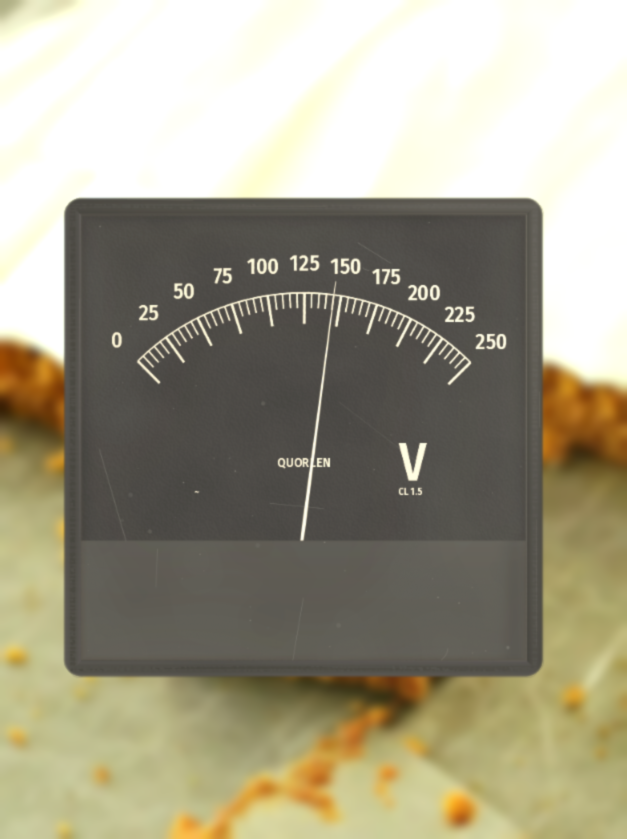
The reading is 145 (V)
